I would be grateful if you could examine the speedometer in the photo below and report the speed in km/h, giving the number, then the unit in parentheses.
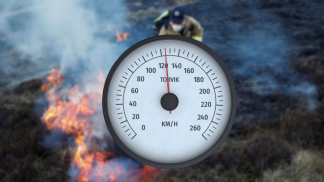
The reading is 125 (km/h)
